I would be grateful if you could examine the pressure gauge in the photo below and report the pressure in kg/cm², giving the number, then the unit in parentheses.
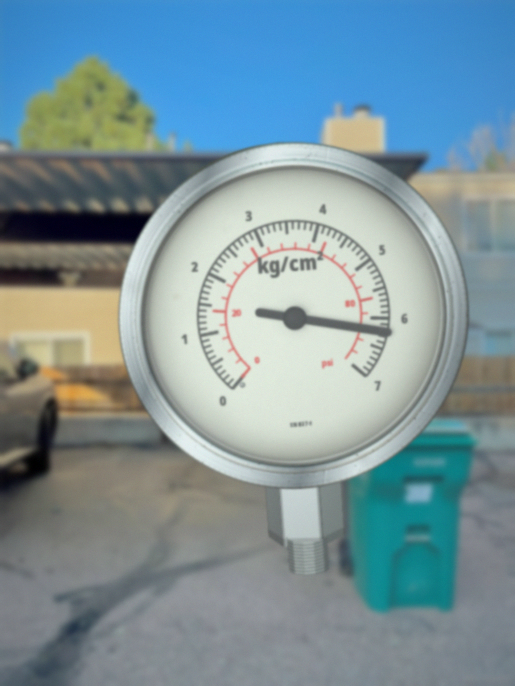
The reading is 6.2 (kg/cm²)
